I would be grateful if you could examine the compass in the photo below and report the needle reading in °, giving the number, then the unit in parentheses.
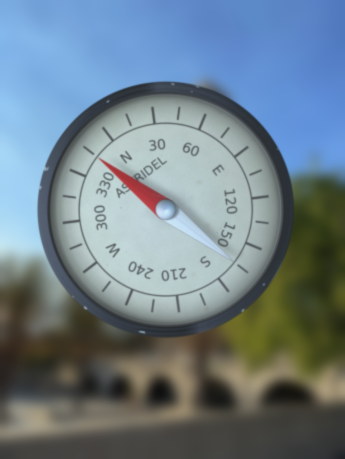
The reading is 345 (°)
